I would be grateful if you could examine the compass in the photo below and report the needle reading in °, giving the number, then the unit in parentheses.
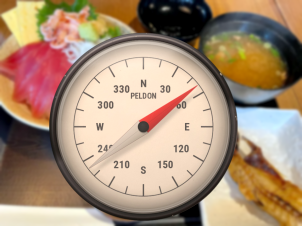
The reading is 52.5 (°)
